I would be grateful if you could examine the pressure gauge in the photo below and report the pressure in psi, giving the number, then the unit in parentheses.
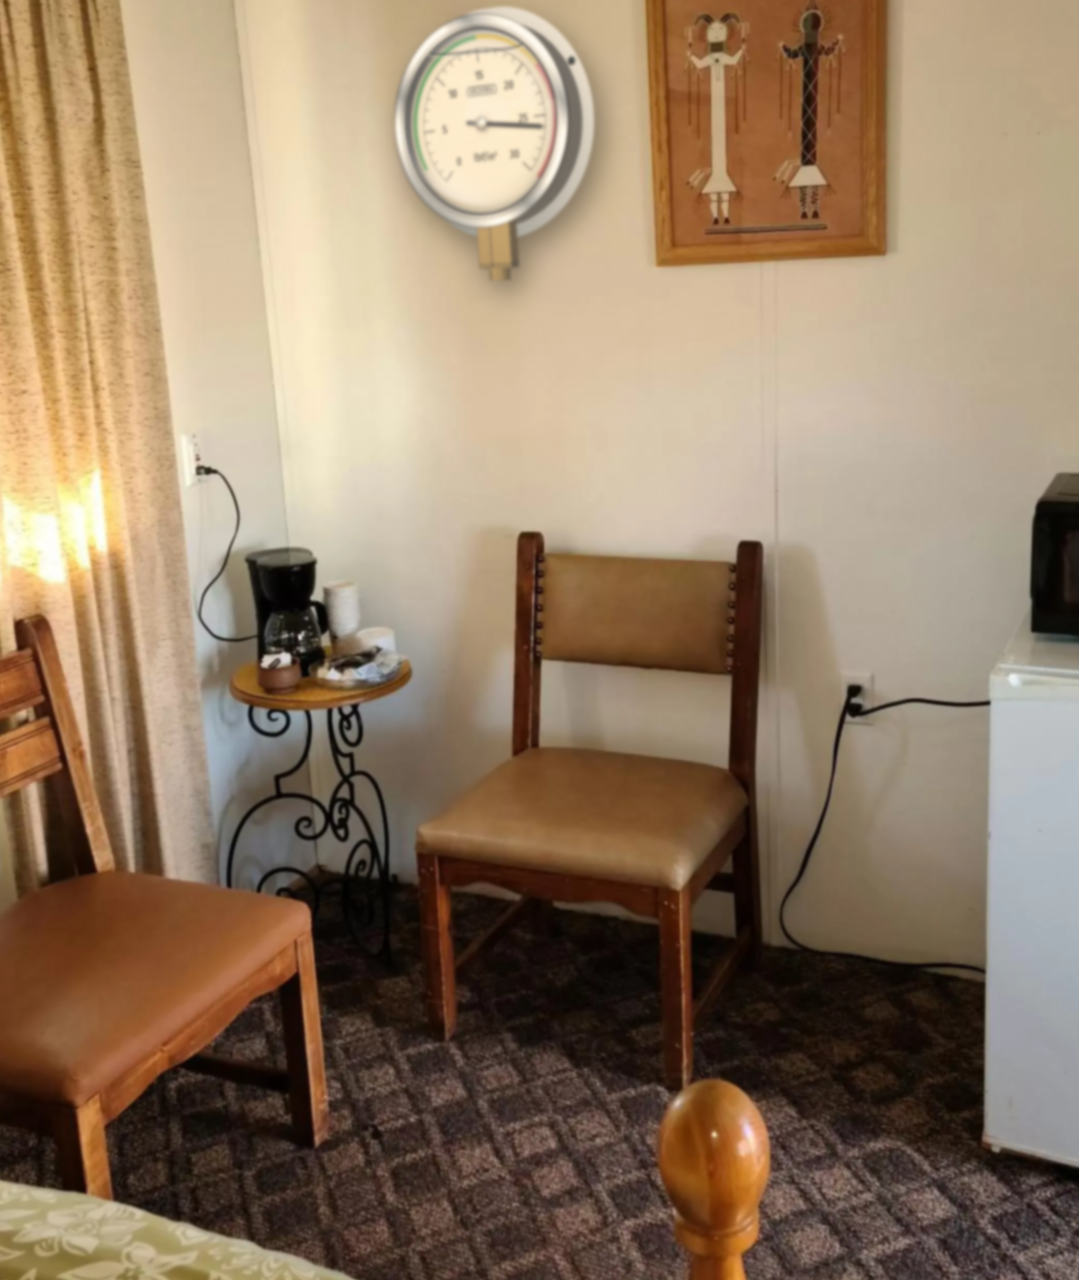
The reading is 26 (psi)
